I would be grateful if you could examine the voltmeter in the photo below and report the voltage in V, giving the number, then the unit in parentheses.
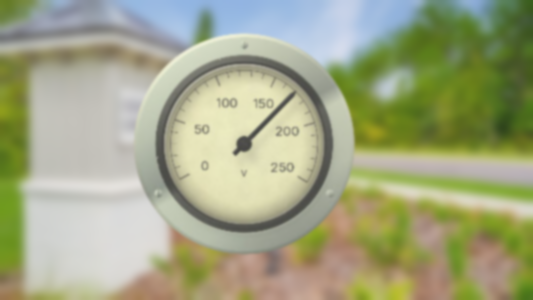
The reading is 170 (V)
